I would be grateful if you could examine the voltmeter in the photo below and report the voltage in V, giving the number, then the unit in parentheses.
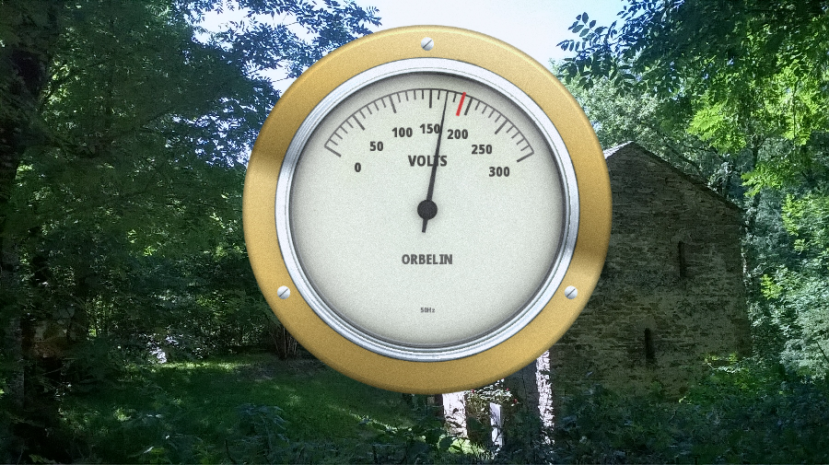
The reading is 170 (V)
